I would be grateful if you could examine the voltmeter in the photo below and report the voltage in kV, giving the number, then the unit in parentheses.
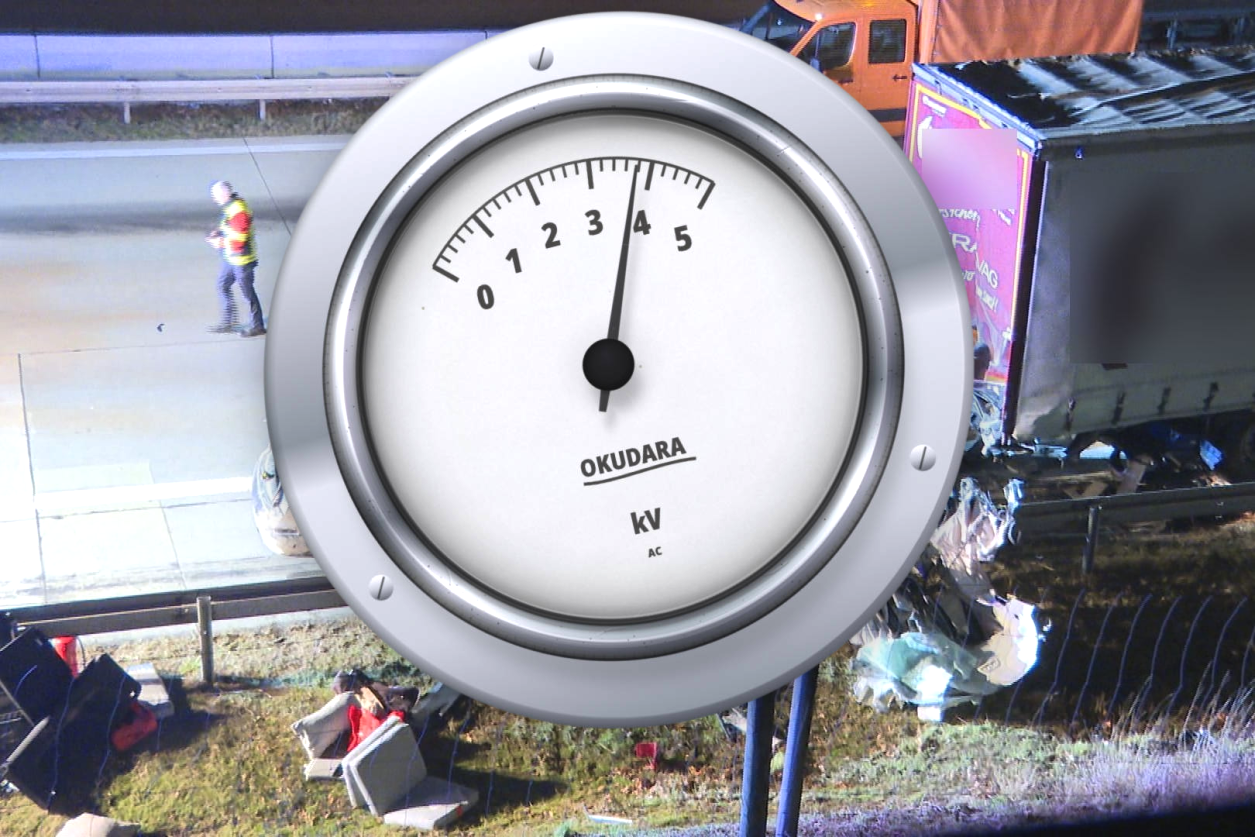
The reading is 3.8 (kV)
